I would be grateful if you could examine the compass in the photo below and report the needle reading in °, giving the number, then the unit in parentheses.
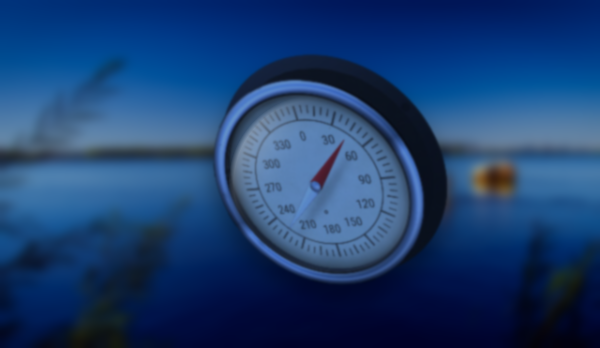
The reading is 45 (°)
